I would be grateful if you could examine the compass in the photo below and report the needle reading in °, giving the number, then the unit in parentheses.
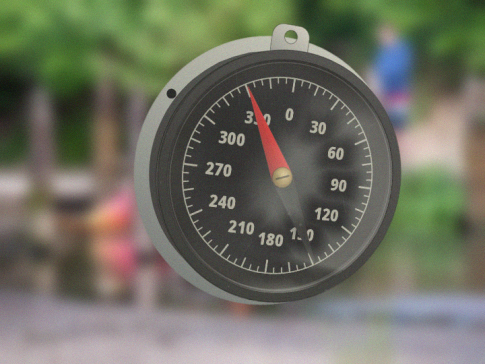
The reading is 330 (°)
